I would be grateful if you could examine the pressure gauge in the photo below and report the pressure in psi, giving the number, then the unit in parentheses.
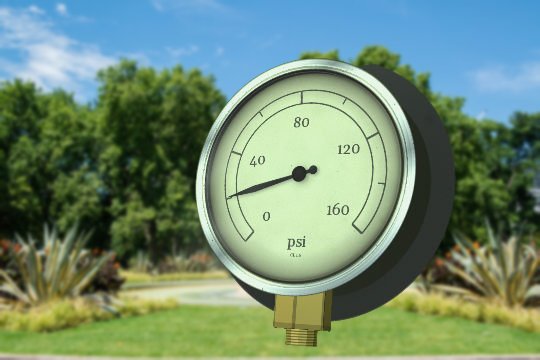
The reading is 20 (psi)
